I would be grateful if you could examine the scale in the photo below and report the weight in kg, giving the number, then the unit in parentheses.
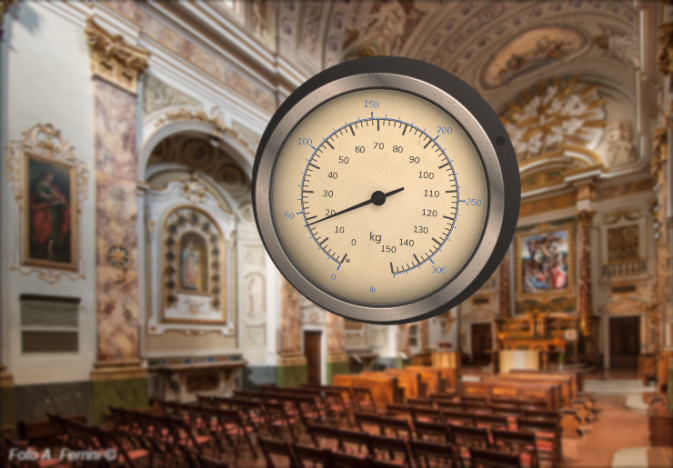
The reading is 18 (kg)
